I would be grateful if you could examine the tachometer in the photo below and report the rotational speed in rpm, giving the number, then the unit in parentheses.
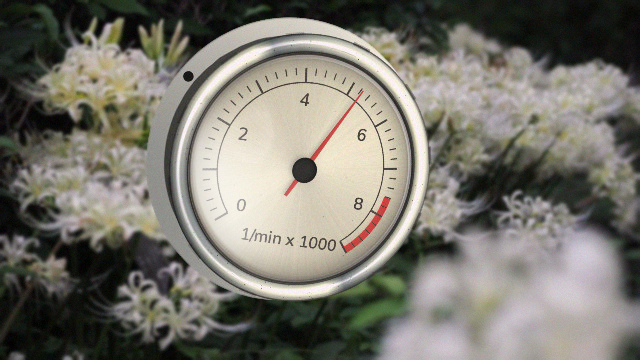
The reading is 5200 (rpm)
